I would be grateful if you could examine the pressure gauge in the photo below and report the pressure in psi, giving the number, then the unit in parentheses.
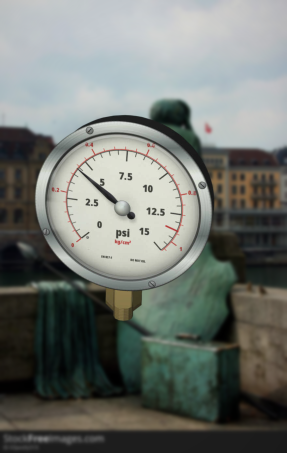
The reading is 4.5 (psi)
